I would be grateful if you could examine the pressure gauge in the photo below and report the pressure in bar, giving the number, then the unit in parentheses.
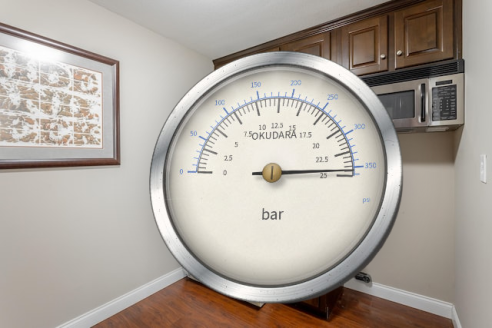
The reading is 24.5 (bar)
